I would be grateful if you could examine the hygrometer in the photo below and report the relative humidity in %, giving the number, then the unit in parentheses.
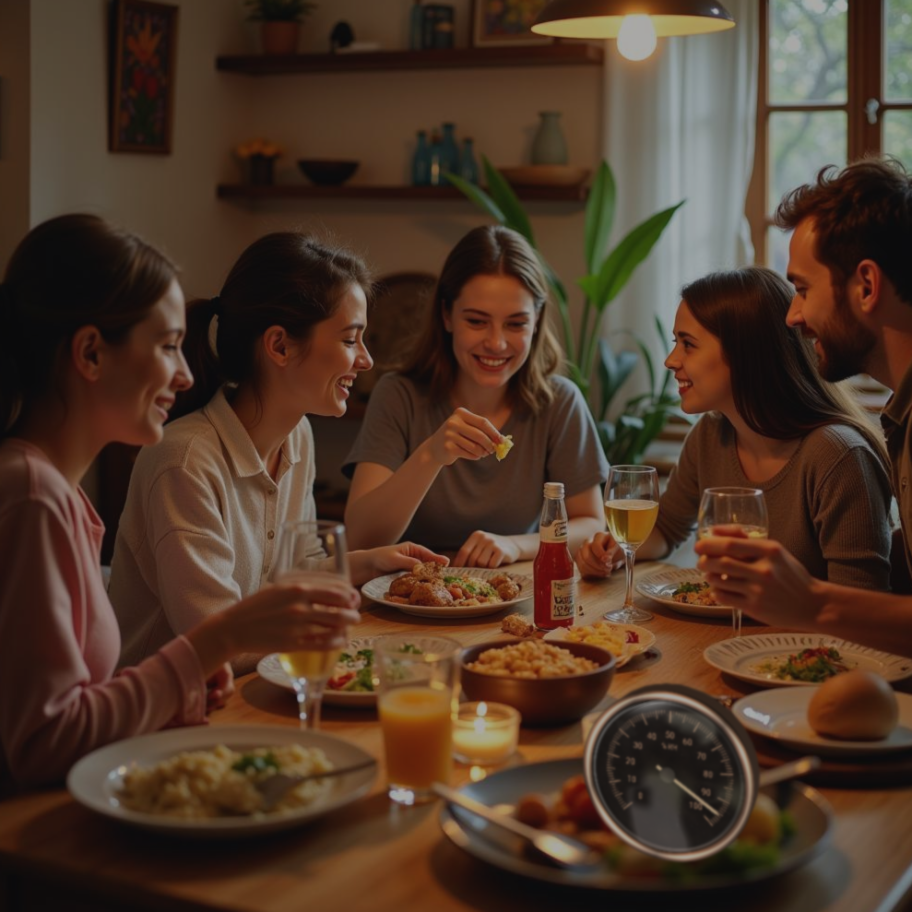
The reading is 95 (%)
